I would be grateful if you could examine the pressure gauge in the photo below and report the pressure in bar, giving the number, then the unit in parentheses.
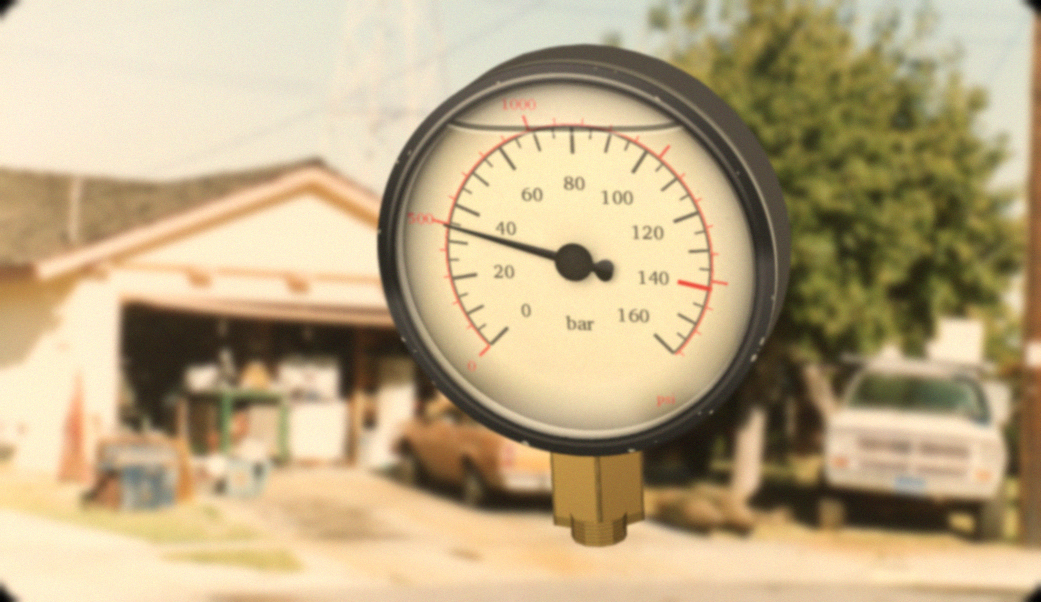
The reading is 35 (bar)
